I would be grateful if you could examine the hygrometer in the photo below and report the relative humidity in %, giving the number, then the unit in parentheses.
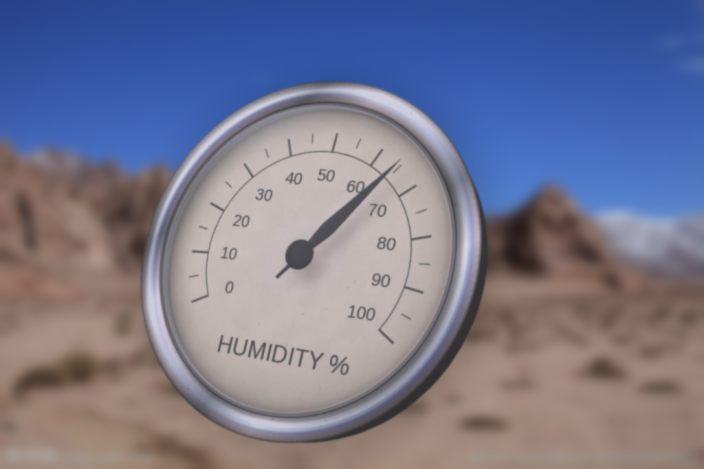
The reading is 65 (%)
